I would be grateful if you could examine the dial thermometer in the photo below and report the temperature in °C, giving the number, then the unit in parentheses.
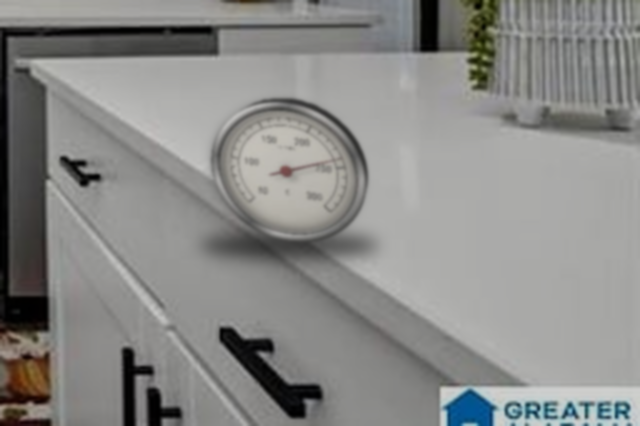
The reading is 240 (°C)
